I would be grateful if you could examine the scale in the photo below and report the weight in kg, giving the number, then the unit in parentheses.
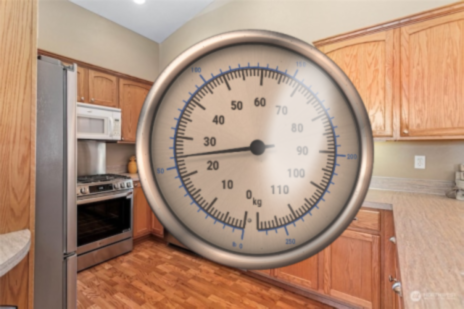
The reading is 25 (kg)
